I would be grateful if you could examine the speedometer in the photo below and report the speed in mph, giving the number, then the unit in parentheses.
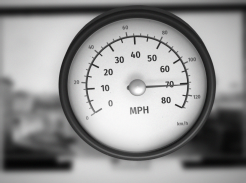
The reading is 70 (mph)
